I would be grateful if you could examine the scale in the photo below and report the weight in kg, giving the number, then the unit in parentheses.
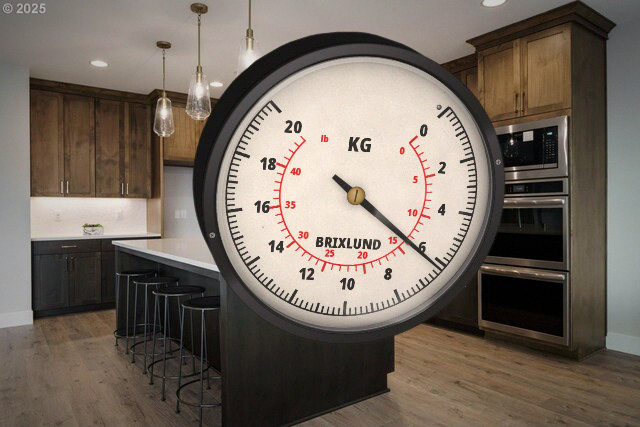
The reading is 6.2 (kg)
